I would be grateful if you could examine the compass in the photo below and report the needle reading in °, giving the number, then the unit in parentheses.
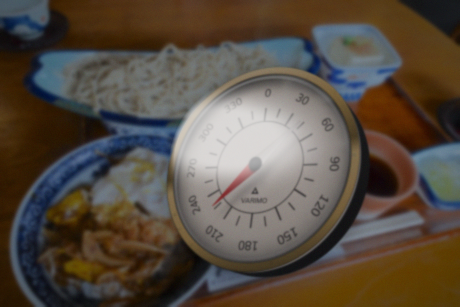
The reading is 225 (°)
